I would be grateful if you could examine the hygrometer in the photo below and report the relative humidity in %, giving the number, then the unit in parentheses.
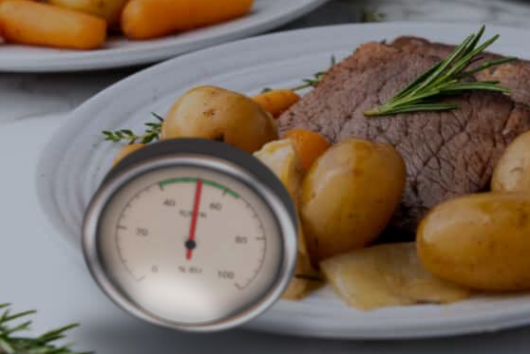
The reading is 52 (%)
